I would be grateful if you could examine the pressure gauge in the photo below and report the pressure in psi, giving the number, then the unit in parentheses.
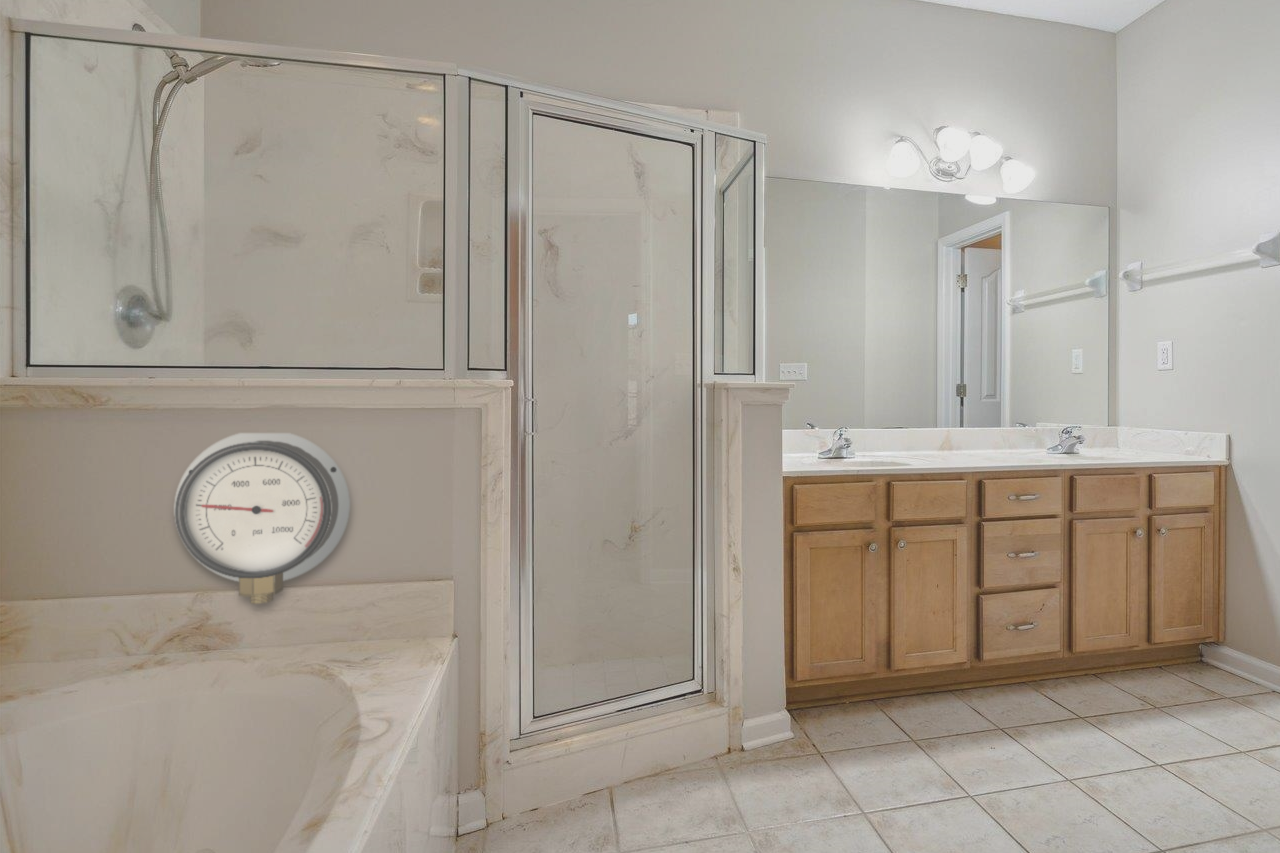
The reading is 2000 (psi)
